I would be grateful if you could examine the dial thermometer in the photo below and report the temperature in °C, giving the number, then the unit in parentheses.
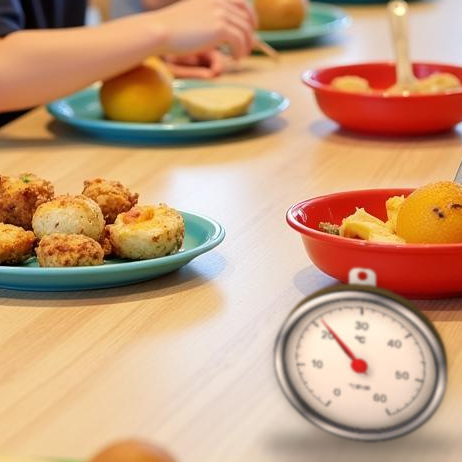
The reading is 22 (°C)
